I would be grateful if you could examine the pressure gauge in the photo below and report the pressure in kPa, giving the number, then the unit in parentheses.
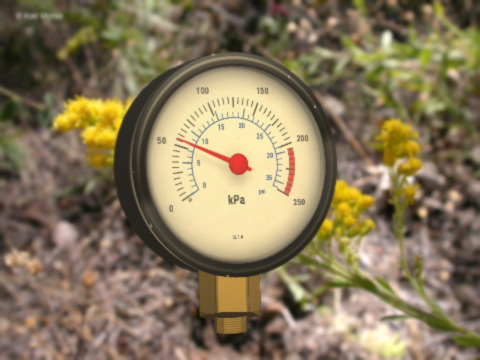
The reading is 55 (kPa)
